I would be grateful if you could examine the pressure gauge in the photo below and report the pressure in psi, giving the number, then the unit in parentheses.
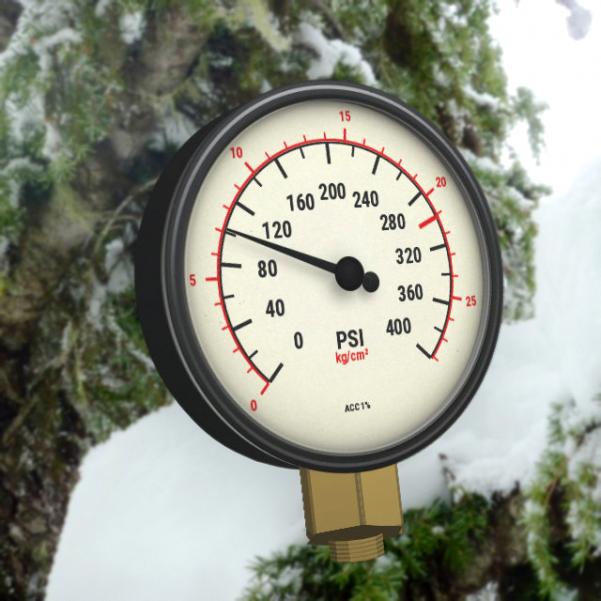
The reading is 100 (psi)
